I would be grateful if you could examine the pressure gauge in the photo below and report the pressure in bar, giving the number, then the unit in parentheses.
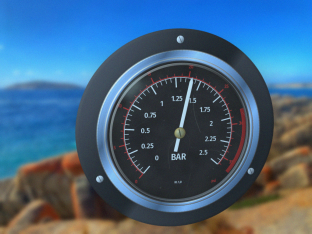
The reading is 1.4 (bar)
